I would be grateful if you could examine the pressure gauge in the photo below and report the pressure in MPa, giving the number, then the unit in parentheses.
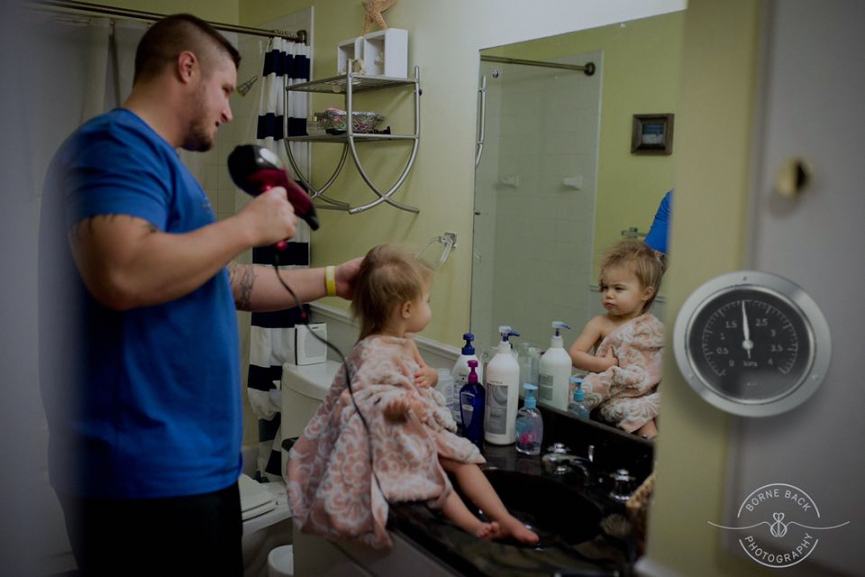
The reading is 2 (MPa)
